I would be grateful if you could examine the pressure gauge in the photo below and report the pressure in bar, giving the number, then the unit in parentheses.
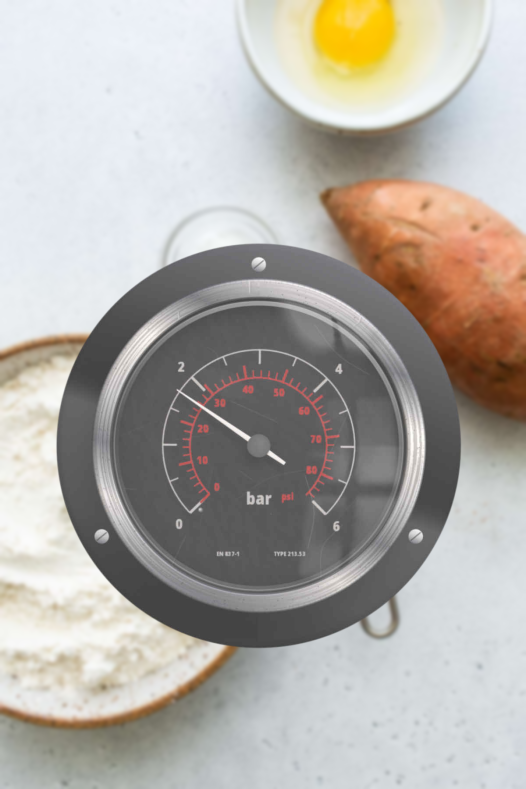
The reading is 1.75 (bar)
